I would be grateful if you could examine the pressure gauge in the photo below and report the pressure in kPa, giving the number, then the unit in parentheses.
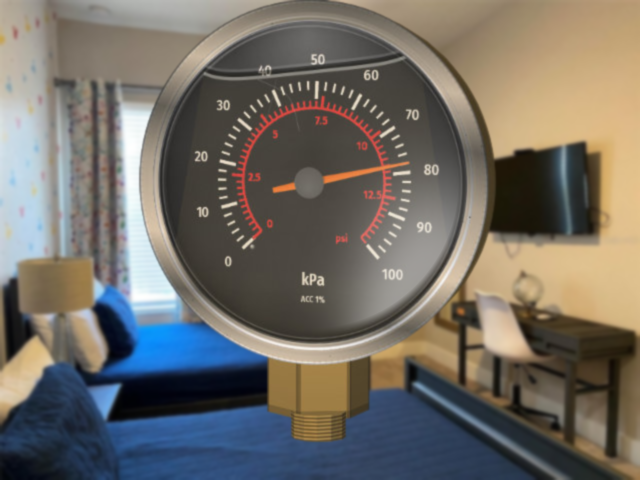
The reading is 78 (kPa)
